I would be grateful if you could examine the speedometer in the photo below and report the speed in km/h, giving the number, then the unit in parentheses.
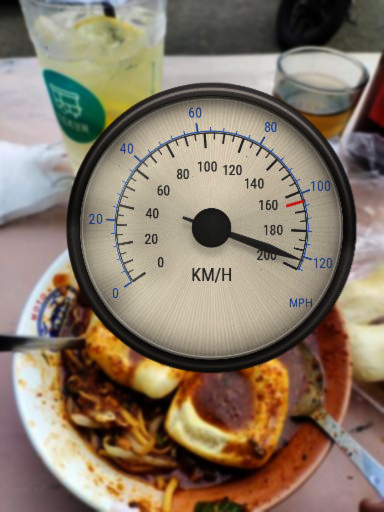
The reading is 195 (km/h)
